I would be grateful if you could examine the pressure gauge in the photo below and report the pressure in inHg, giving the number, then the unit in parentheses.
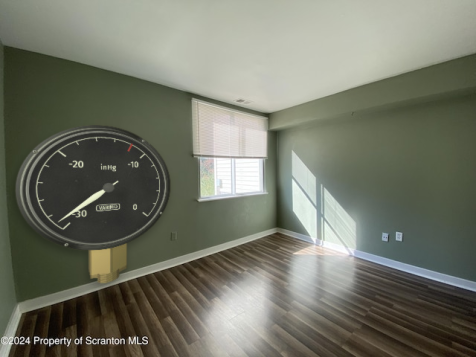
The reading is -29 (inHg)
